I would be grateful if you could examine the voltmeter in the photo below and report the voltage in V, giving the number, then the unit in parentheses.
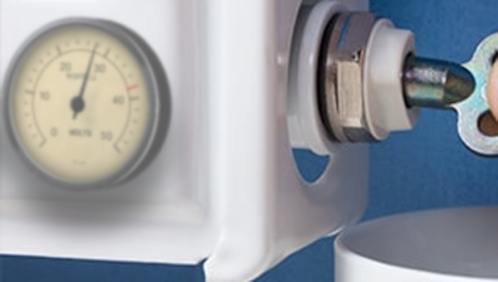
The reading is 28 (V)
